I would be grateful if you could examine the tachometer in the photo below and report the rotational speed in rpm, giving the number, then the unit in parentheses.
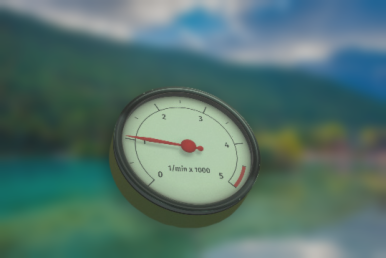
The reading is 1000 (rpm)
